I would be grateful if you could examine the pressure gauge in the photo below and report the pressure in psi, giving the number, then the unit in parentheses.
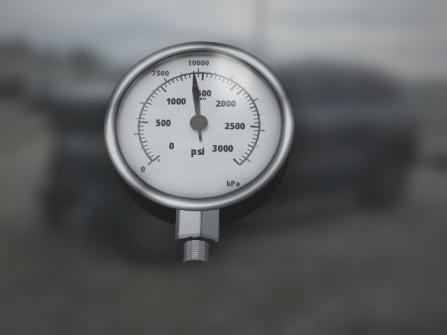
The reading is 1400 (psi)
